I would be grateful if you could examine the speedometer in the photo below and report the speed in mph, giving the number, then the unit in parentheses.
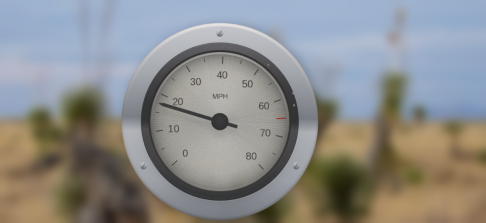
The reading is 17.5 (mph)
